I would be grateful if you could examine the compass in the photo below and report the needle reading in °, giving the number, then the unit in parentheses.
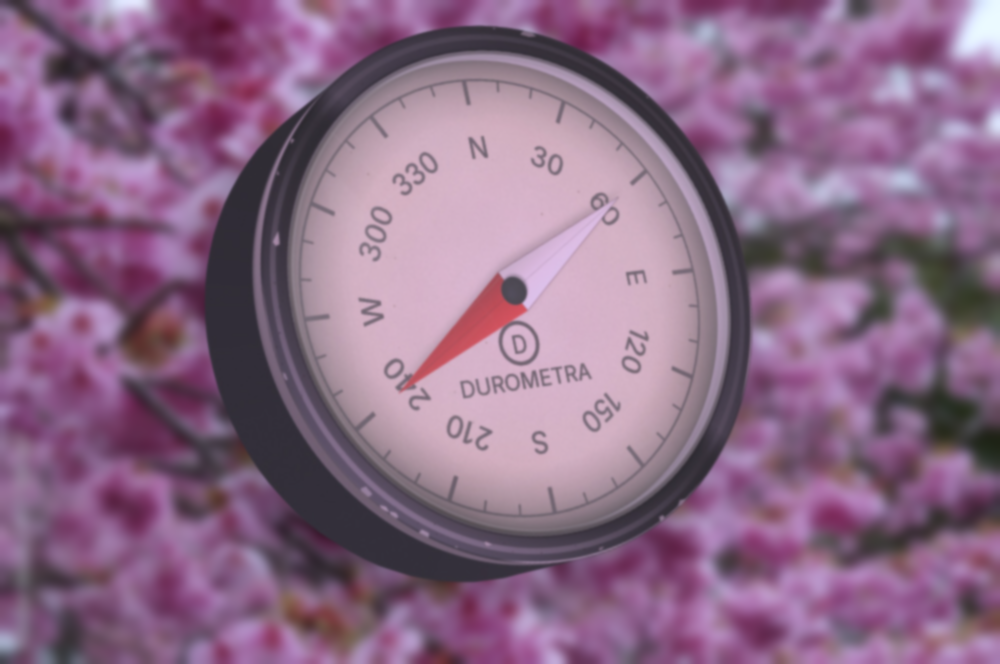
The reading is 240 (°)
